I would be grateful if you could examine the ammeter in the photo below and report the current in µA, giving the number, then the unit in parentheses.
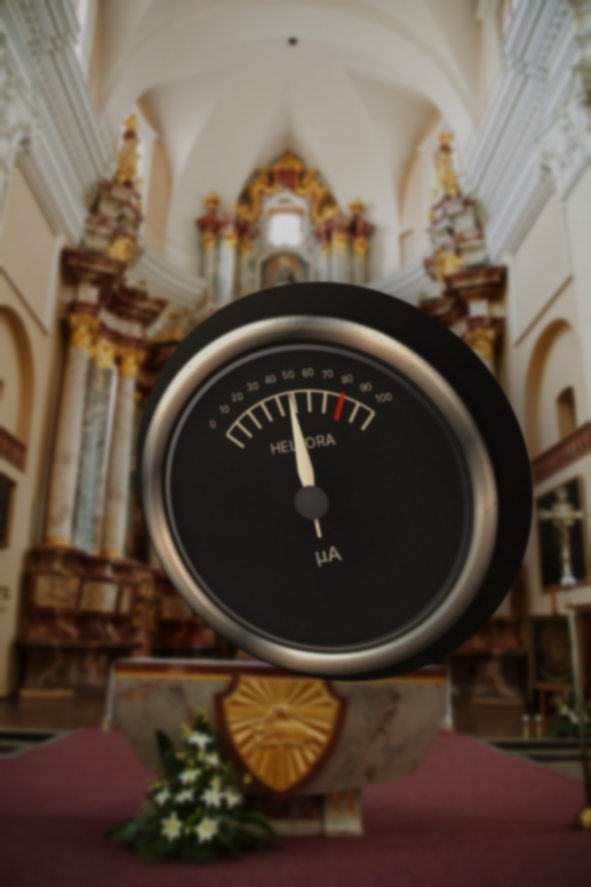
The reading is 50 (µA)
